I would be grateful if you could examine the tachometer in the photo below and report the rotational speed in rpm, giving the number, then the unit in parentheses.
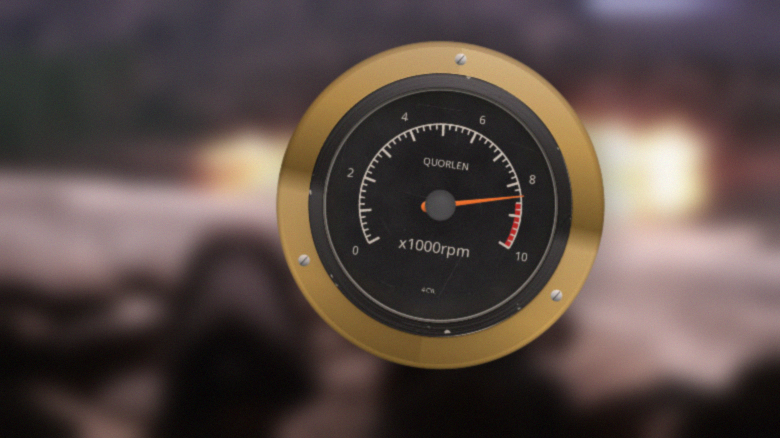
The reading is 8400 (rpm)
